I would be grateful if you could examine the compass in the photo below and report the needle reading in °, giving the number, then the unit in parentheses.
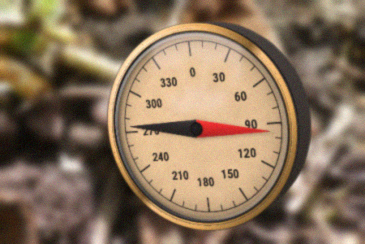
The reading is 95 (°)
